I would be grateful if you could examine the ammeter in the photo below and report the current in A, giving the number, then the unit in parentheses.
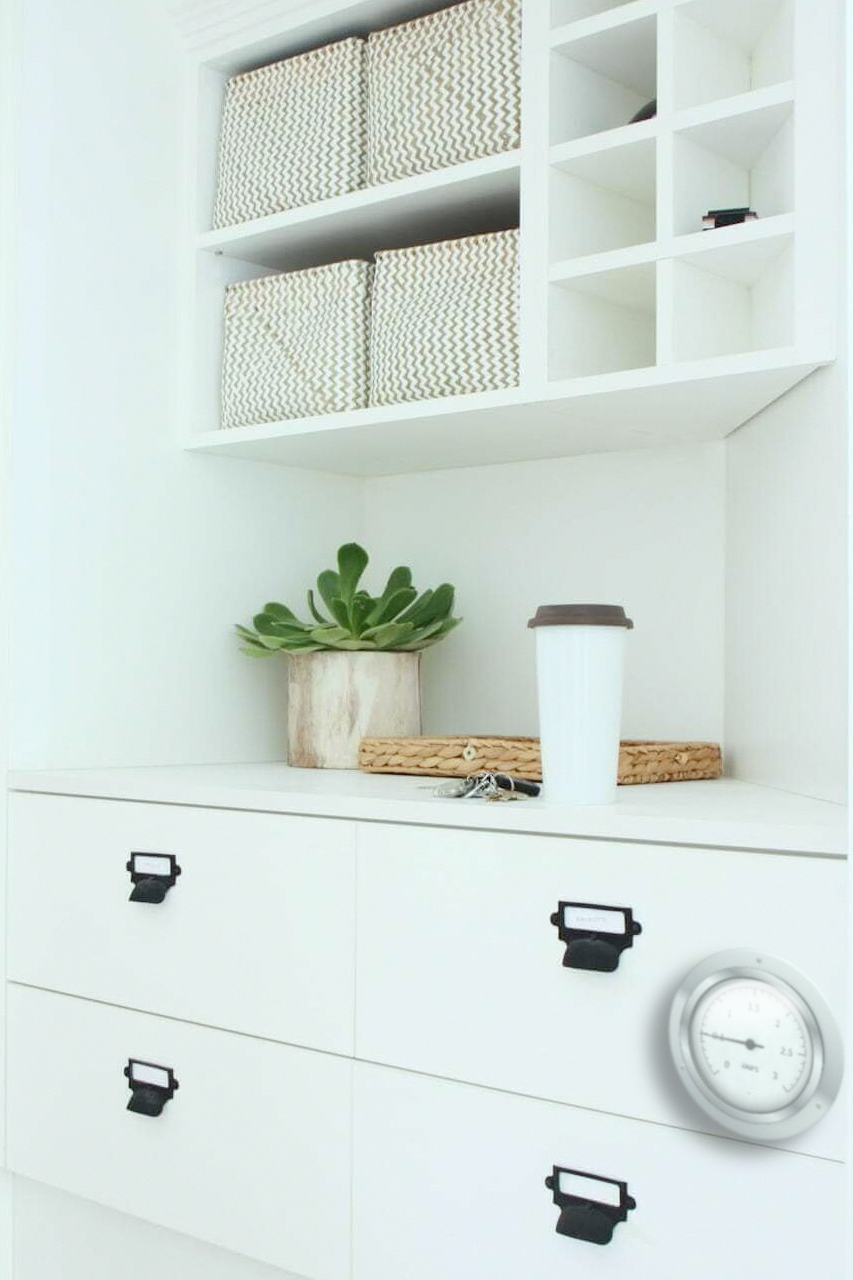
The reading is 0.5 (A)
